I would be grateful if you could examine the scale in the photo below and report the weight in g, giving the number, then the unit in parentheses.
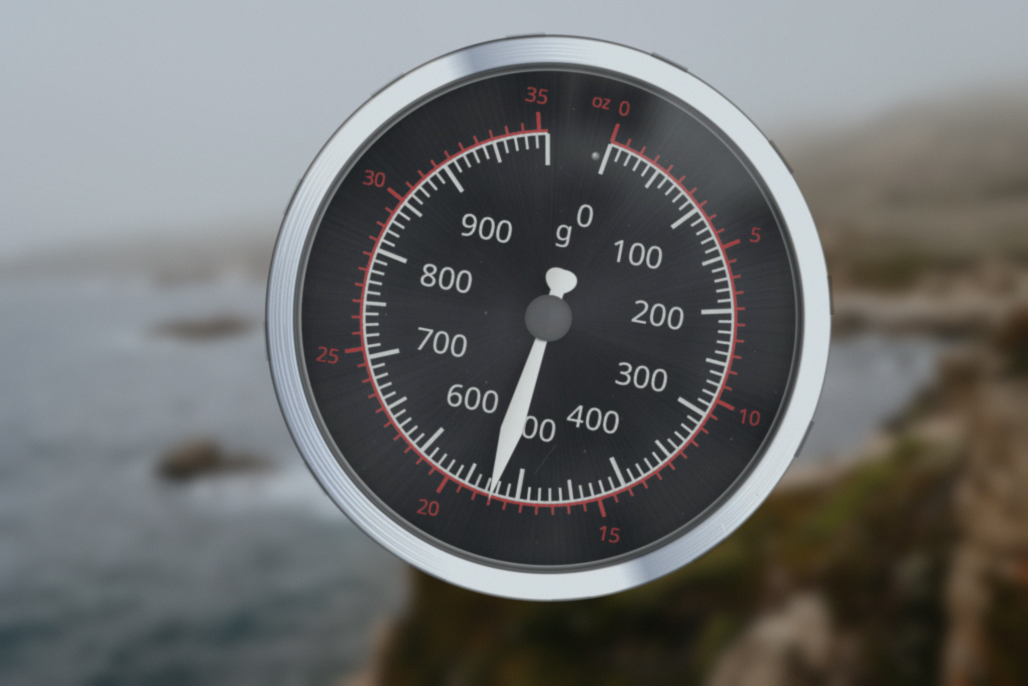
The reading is 525 (g)
